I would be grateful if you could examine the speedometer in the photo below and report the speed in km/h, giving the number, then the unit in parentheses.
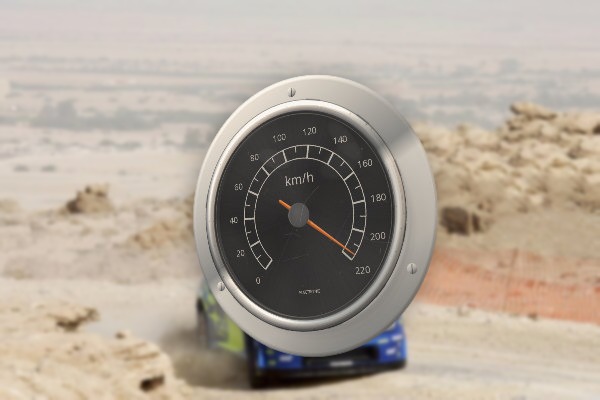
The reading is 215 (km/h)
